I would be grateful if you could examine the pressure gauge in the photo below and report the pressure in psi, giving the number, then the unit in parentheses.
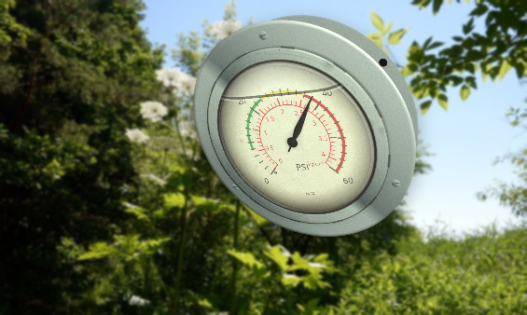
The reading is 38 (psi)
